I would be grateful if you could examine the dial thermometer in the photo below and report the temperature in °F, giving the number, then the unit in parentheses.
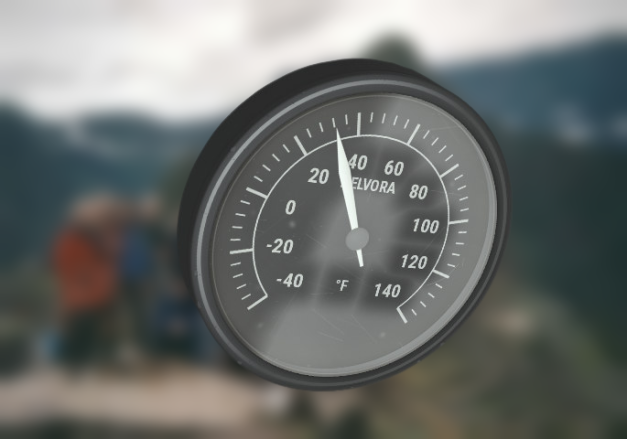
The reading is 32 (°F)
